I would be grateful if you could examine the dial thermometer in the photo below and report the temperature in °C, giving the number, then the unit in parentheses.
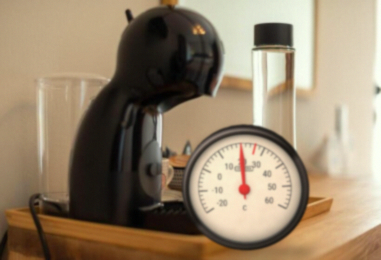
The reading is 20 (°C)
